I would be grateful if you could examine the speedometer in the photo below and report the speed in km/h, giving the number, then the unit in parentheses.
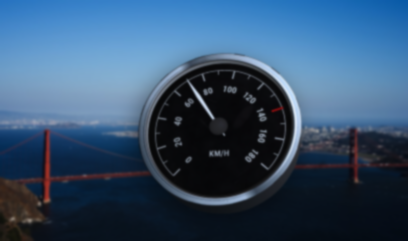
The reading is 70 (km/h)
